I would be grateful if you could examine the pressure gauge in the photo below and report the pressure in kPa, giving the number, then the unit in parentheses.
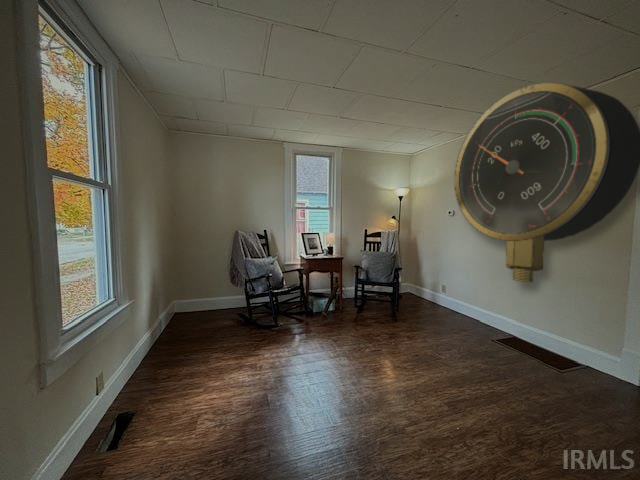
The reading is 200 (kPa)
